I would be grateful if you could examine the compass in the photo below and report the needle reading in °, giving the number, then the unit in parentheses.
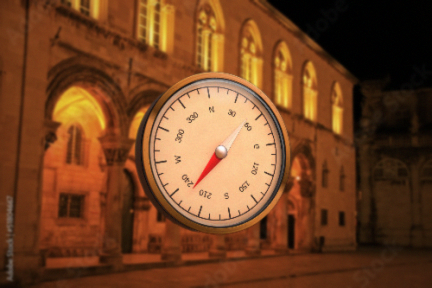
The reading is 230 (°)
